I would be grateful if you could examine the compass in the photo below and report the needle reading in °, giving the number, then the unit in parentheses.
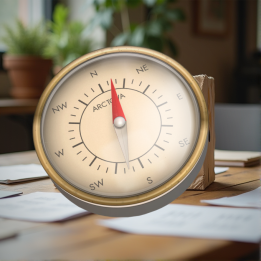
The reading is 15 (°)
